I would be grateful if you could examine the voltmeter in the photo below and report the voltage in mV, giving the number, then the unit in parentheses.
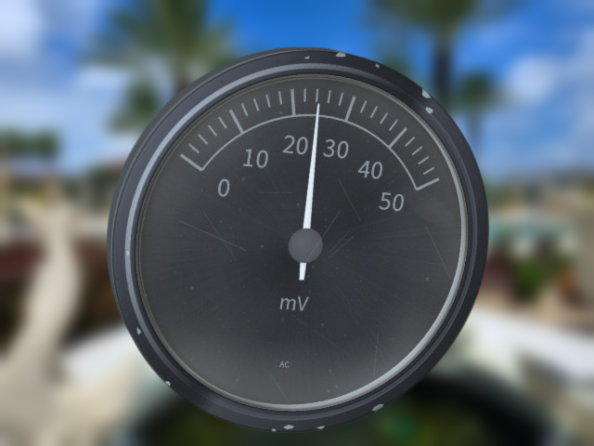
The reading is 24 (mV)
